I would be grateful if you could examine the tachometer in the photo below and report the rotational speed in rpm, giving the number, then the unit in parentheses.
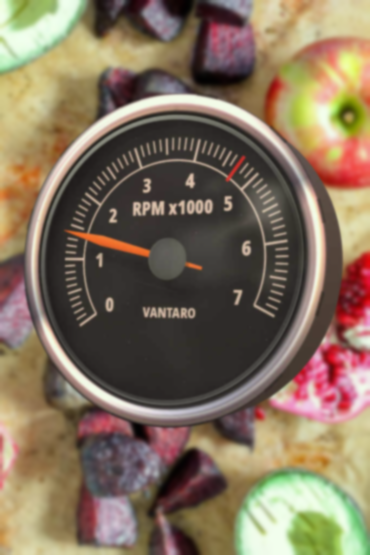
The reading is 1400 (rpm)
